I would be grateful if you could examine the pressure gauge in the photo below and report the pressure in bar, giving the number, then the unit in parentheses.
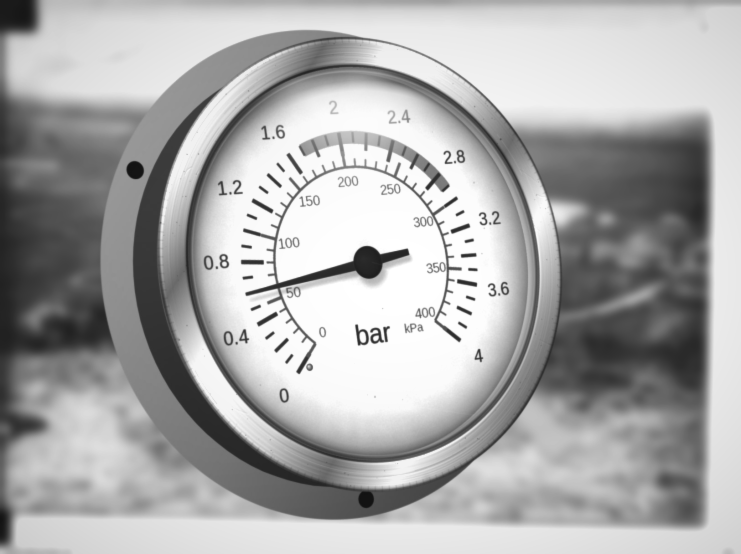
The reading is 0.6 (bar)
